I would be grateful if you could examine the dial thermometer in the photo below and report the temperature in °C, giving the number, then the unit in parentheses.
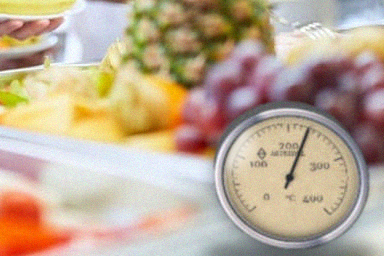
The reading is 230 (°C)
